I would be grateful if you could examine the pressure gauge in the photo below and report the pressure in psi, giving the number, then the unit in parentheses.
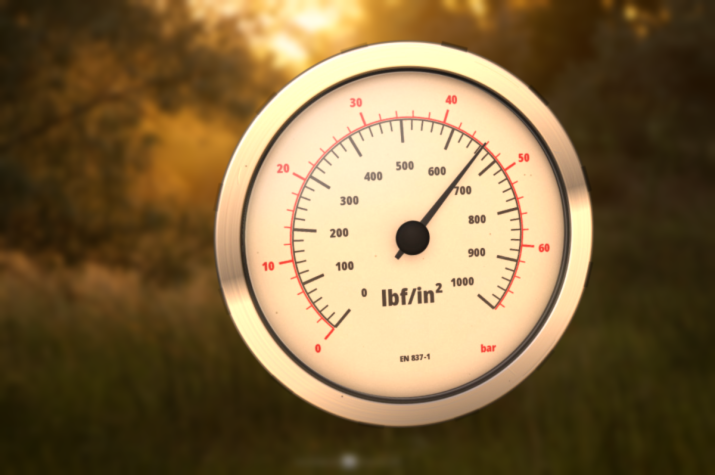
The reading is 660 (psi)
